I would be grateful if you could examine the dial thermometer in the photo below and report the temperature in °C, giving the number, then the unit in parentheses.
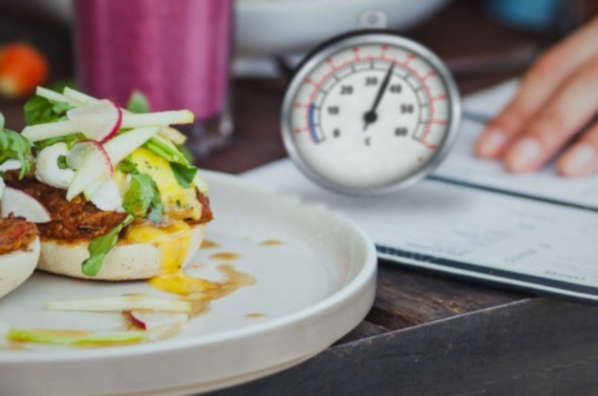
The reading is 35 (°C)
